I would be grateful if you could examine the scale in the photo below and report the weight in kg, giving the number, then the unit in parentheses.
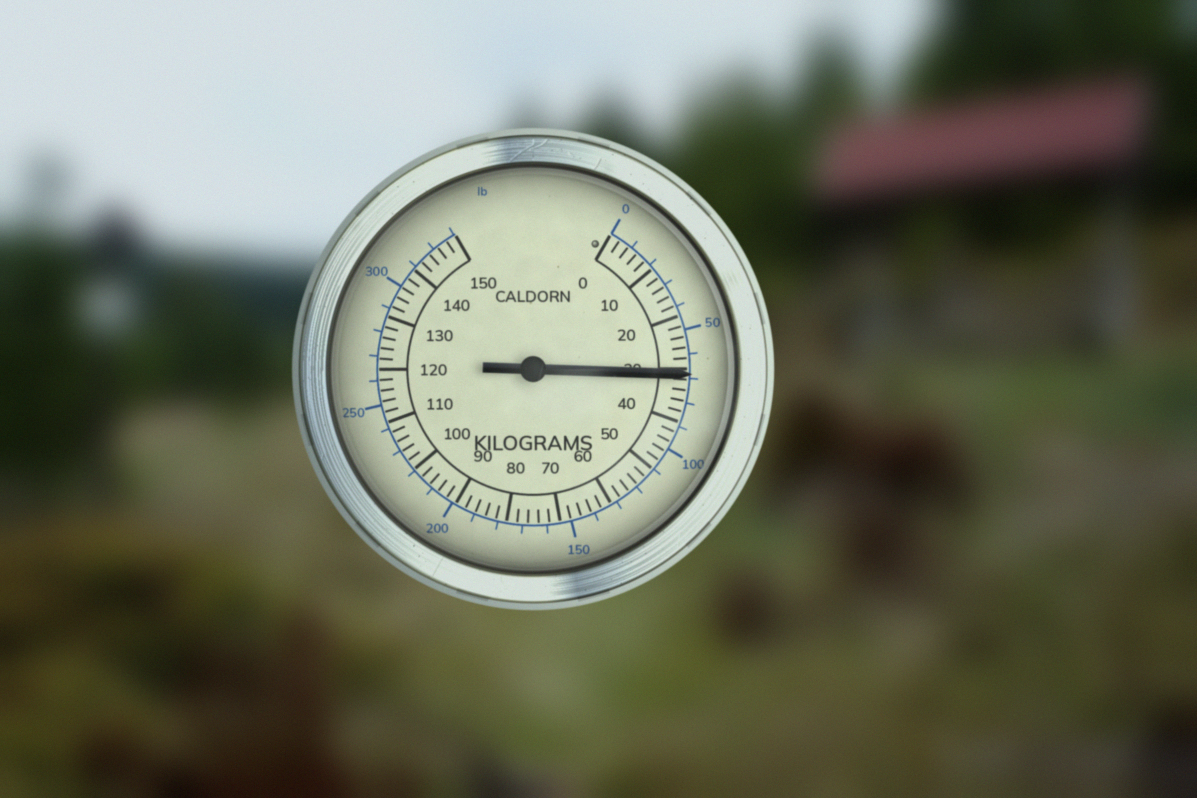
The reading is 31 (kg)
